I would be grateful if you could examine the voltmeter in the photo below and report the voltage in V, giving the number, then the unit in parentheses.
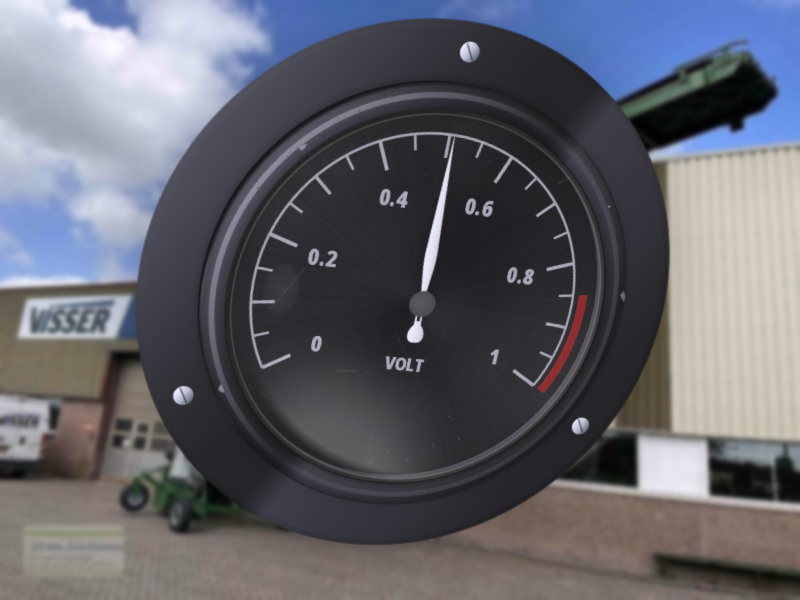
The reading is 0.5 (V)
